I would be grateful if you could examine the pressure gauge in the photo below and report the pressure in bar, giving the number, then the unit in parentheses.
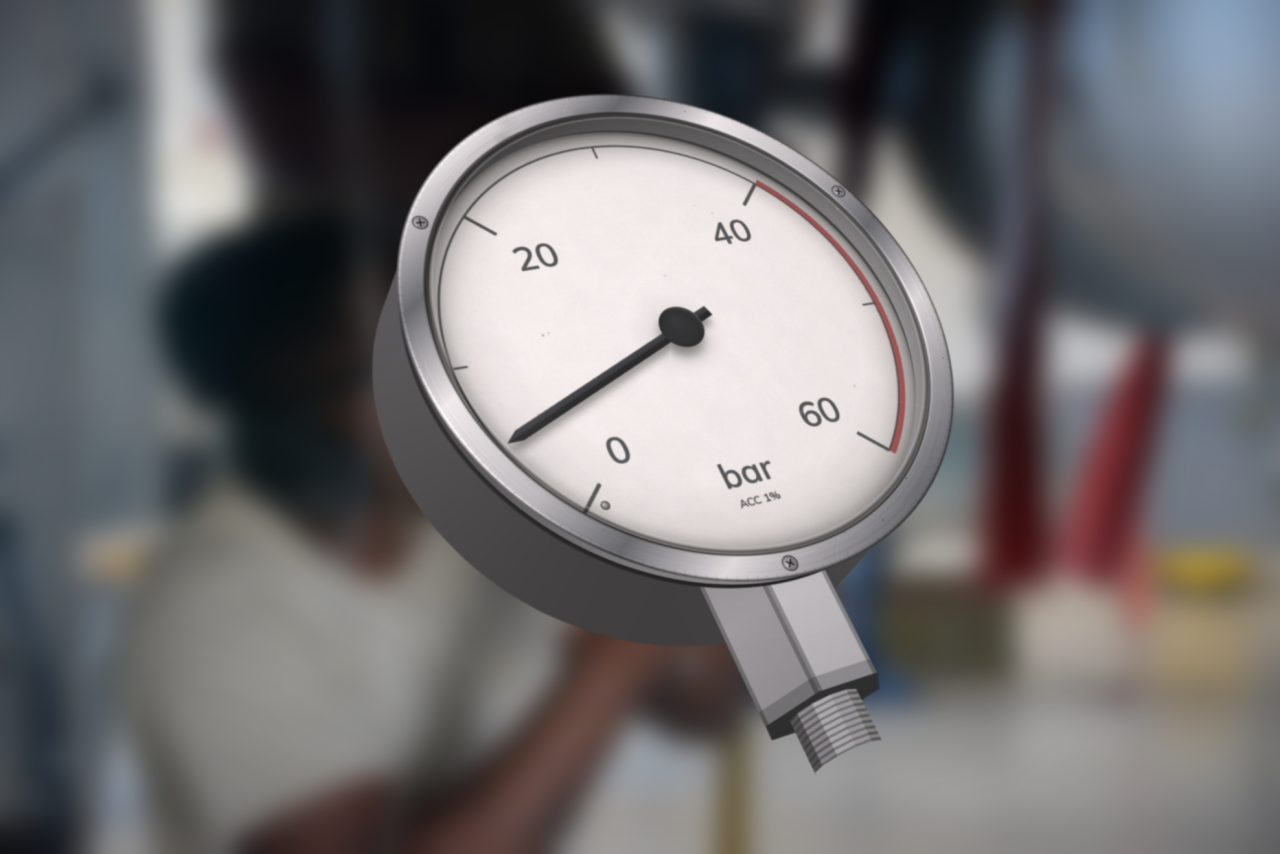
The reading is 5 (bar)
